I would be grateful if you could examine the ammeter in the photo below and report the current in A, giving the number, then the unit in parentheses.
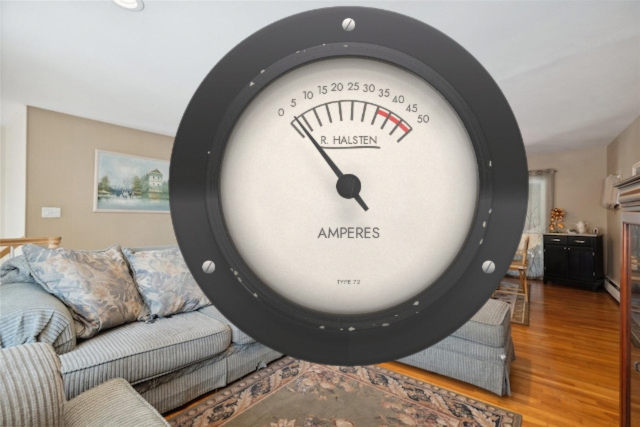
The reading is 2.5 (A)
